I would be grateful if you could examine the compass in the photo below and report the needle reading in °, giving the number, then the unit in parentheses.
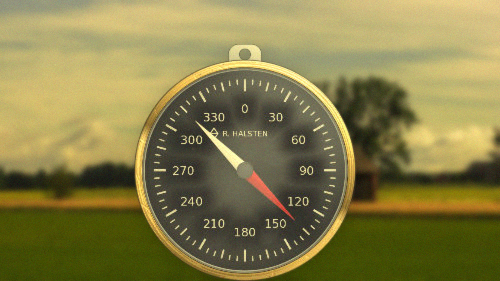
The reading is 135 (°)
